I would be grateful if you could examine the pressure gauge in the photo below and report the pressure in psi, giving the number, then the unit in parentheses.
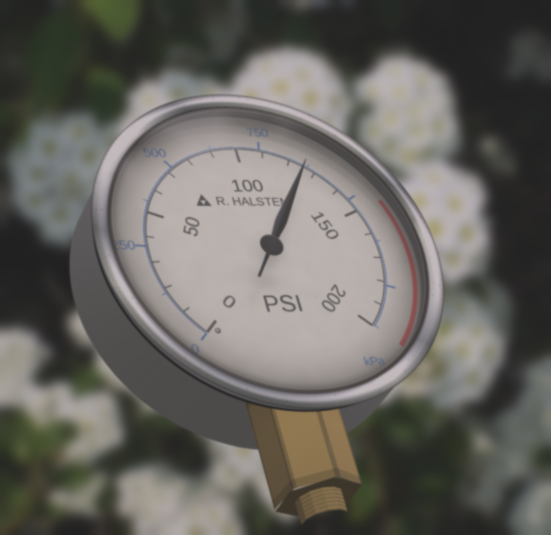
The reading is 125 (psi)
